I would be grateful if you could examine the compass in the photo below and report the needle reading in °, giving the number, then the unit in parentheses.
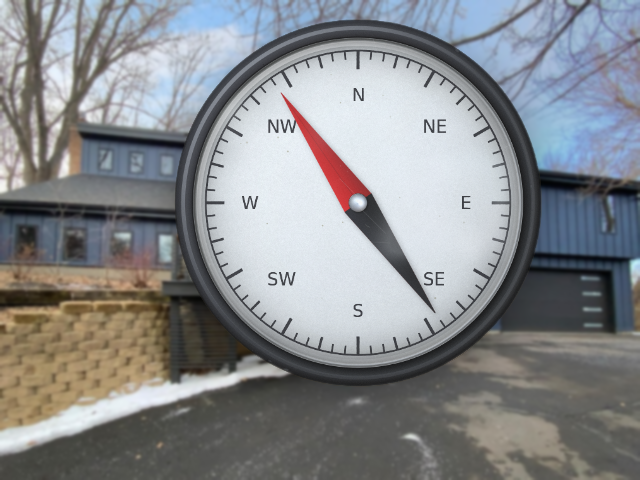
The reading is 325 (°)
